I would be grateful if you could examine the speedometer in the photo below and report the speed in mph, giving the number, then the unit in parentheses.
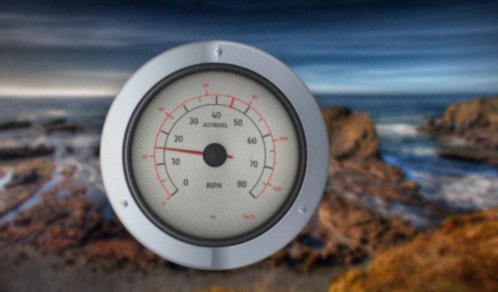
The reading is 15 (mph)
